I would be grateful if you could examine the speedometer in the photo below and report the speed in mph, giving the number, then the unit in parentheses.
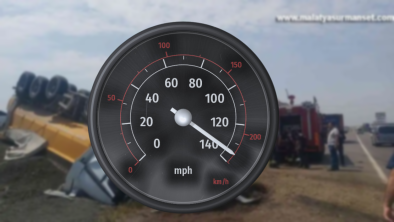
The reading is 135 (mph)
